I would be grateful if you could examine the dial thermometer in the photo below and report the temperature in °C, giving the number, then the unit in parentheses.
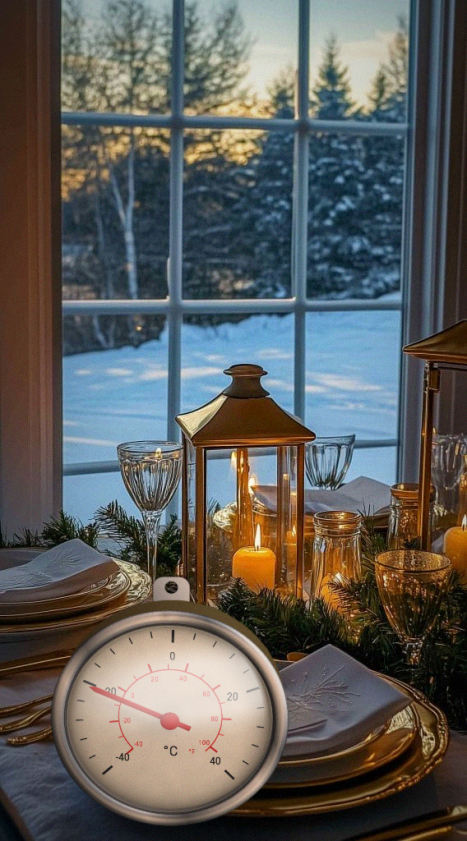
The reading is -20 (°C)
